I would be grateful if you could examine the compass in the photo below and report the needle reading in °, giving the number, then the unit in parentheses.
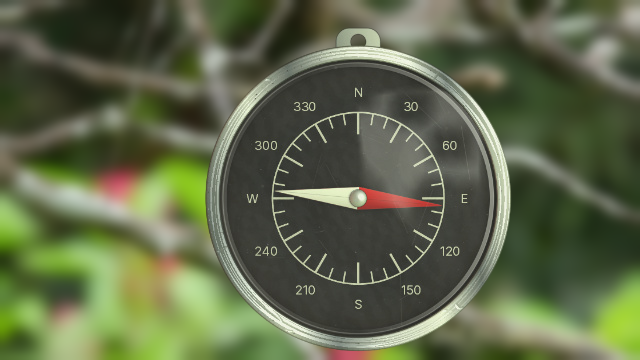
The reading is 95 (°)
